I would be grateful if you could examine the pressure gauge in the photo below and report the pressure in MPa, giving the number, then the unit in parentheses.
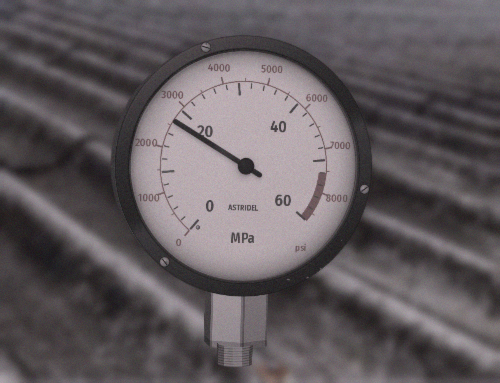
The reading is 18 (MPa)
